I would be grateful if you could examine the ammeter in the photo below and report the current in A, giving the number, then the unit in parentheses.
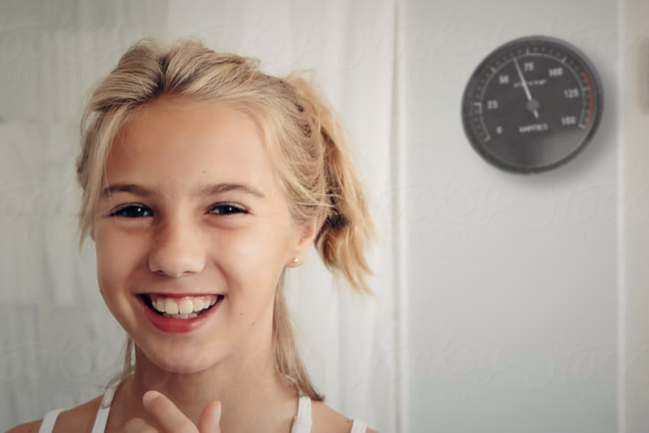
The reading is 65 (A)
